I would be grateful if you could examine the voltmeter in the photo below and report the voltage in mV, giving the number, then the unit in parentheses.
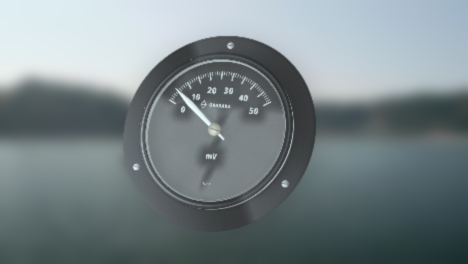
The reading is 5 (mV)
